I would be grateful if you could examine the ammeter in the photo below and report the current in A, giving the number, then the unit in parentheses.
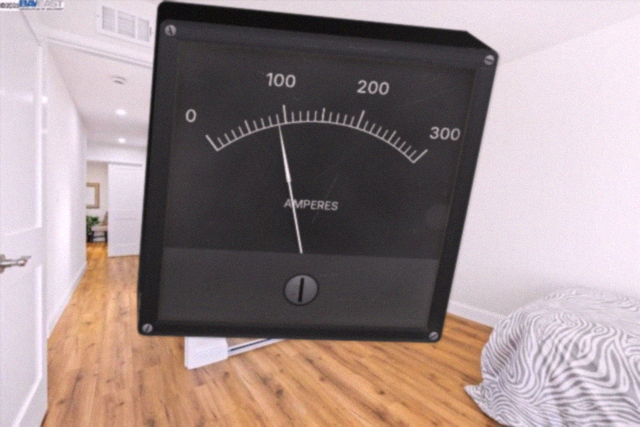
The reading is 90 (A)
